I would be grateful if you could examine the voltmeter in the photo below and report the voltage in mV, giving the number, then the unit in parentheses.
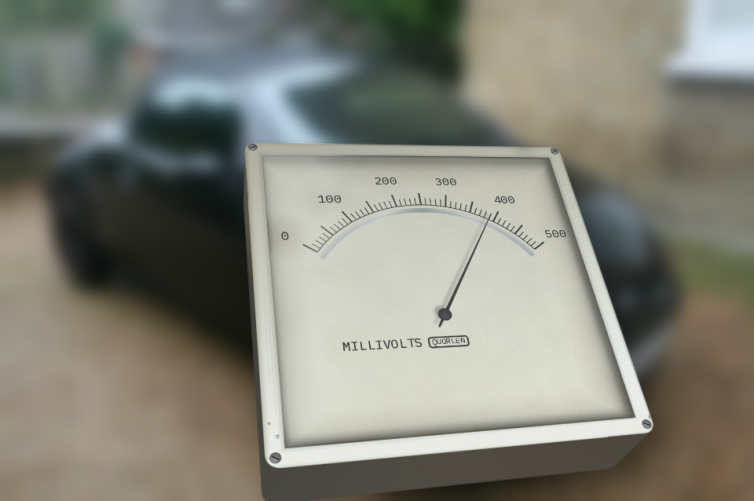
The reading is 390 (mV)
